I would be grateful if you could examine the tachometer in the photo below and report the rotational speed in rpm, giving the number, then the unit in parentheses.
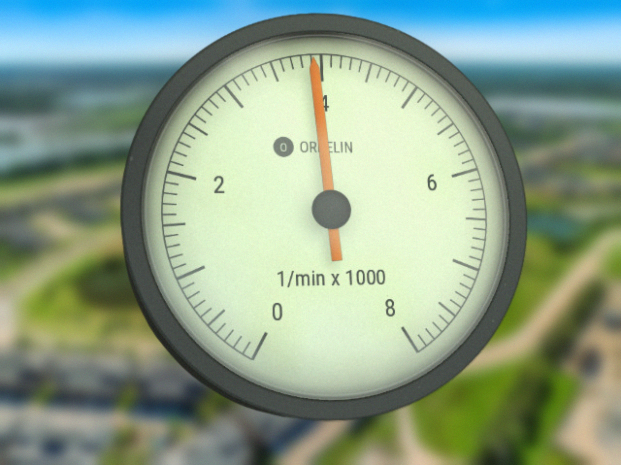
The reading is 3900 (rpm)
